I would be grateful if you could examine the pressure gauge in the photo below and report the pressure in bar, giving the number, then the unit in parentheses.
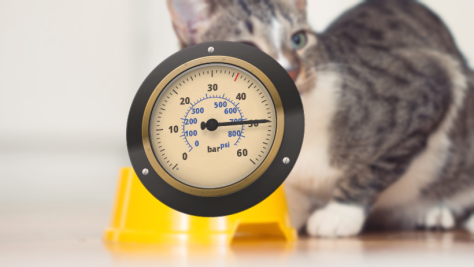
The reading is 50 (bar)
